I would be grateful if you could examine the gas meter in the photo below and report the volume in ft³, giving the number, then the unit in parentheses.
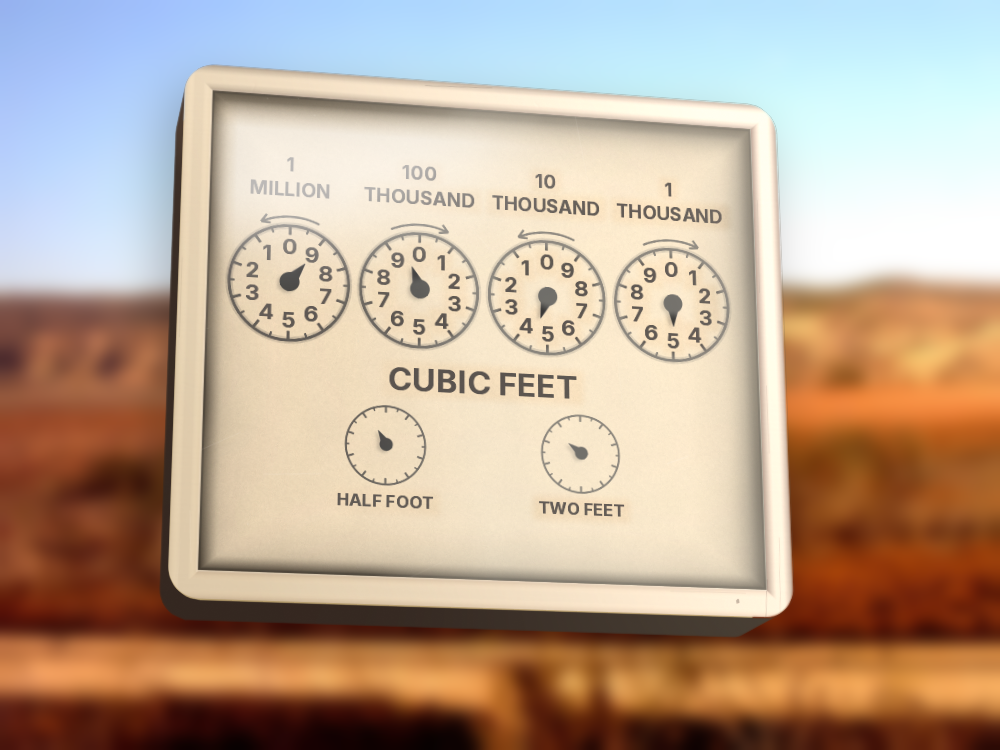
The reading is 894500 (ft³)
